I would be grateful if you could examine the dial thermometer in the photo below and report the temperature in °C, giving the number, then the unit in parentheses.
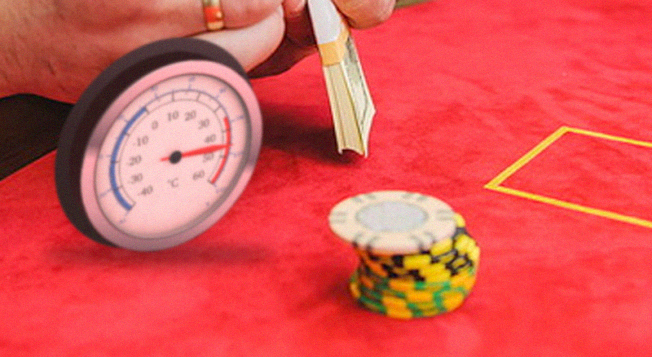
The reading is 45 (°C)
